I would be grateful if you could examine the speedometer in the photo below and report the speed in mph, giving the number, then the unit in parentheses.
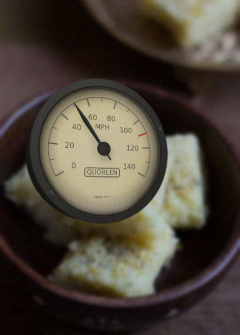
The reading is 50 (mph)
